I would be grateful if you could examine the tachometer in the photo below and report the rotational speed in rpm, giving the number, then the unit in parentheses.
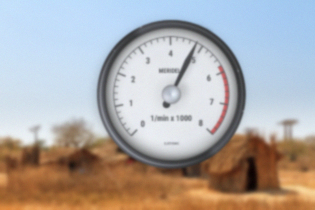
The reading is 4800 (rpm)
